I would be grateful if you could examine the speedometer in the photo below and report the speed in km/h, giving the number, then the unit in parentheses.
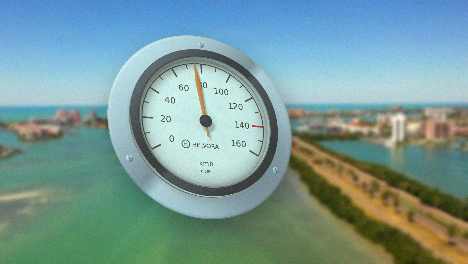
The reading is 75 (km/h)
